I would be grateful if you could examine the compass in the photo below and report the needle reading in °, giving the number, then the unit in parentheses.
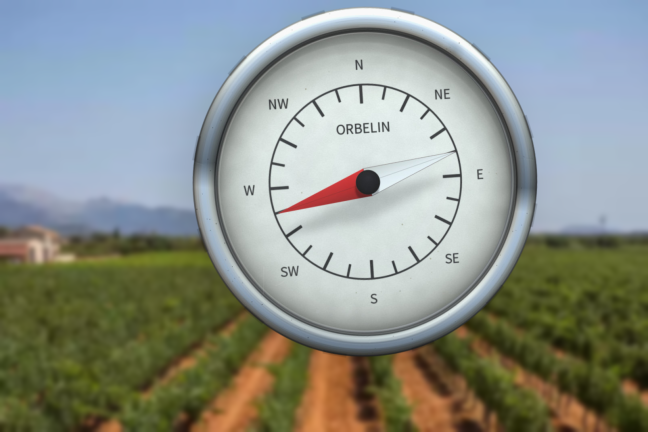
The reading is 255 (°)
